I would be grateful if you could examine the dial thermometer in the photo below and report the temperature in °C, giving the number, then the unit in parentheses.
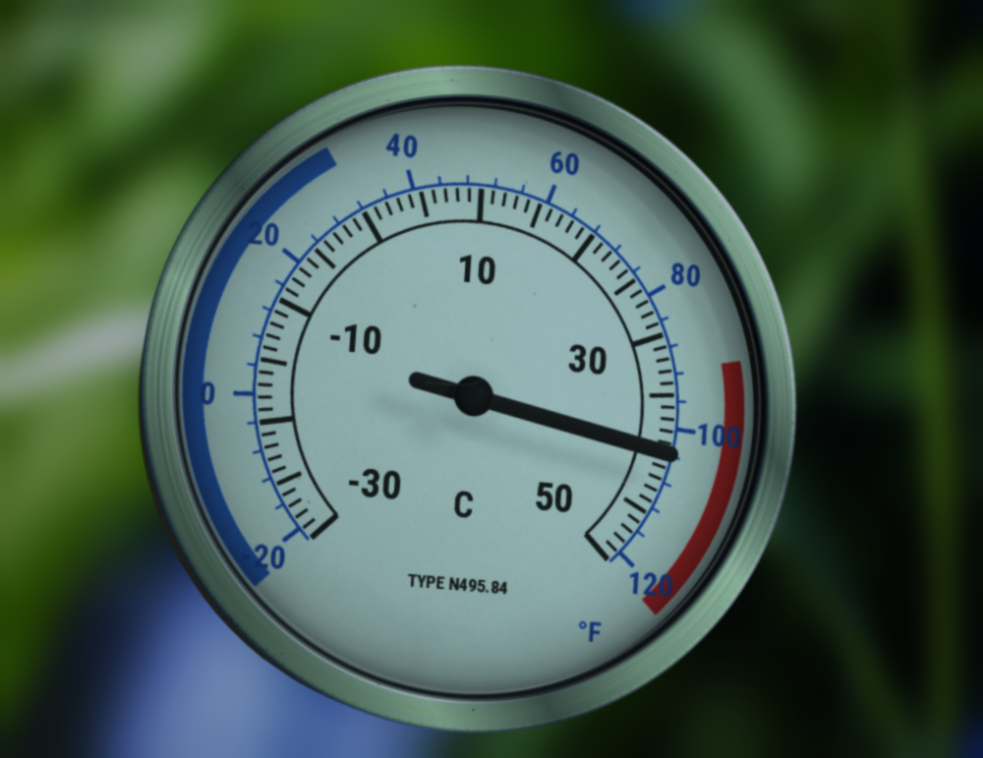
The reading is 40 (°C)
